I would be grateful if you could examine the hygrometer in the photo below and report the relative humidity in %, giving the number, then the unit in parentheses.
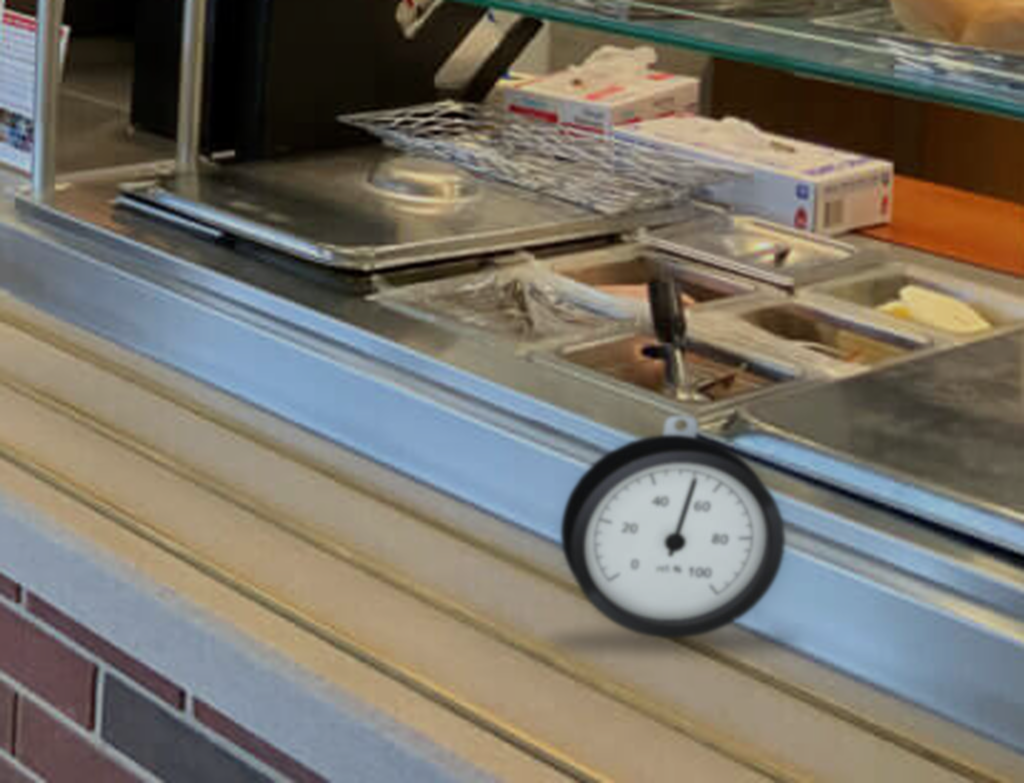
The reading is 52 (%)
